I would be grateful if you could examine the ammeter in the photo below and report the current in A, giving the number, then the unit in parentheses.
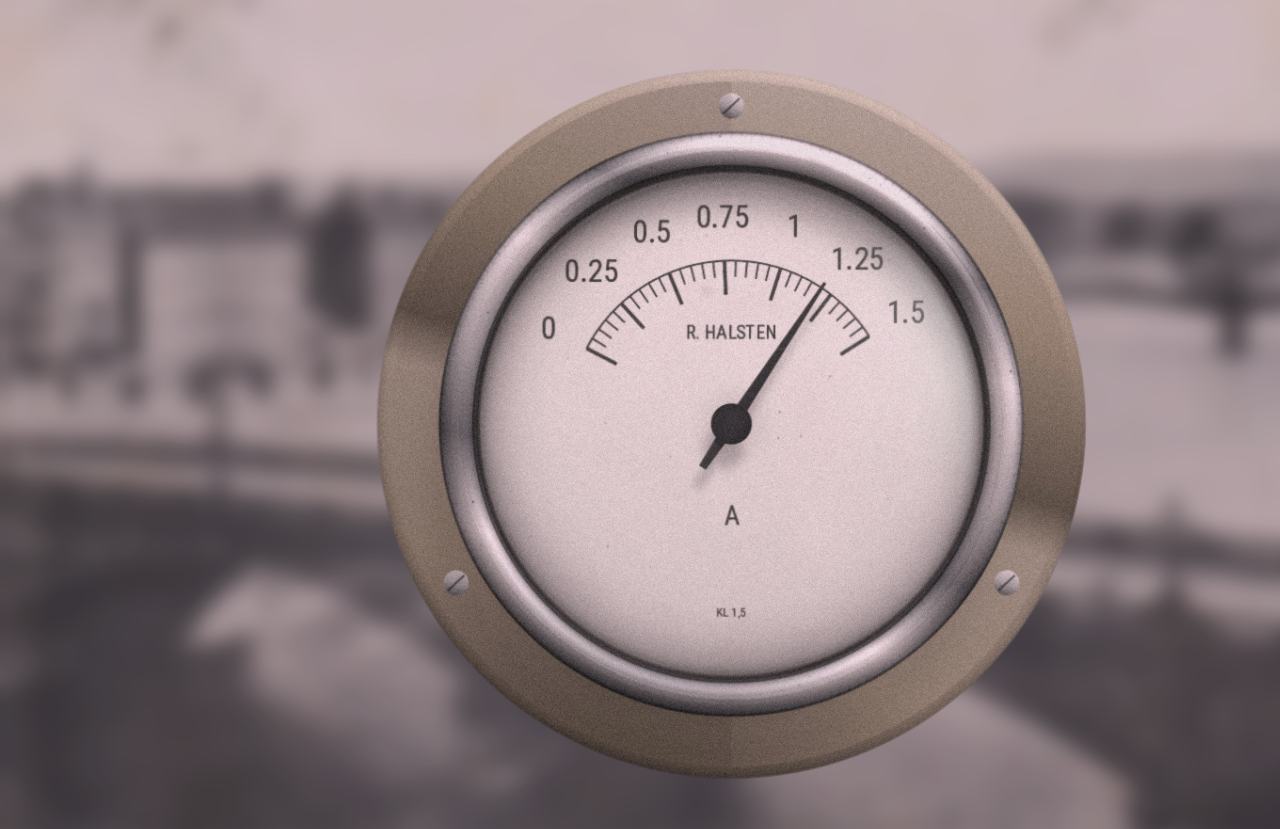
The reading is 1.2 (A)
